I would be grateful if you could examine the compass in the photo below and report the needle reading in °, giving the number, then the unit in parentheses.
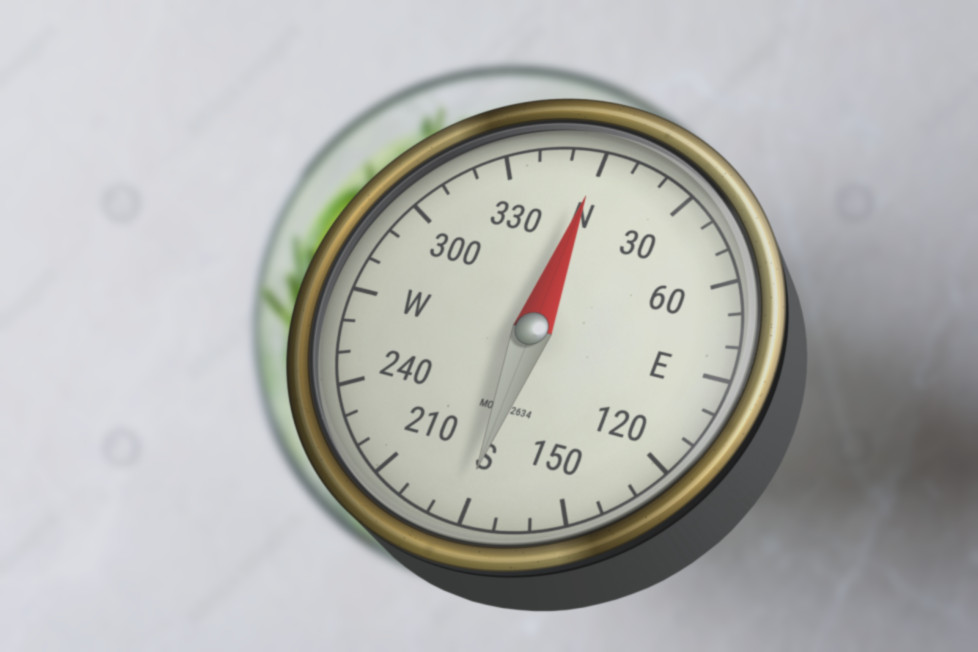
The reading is 0 (°)
